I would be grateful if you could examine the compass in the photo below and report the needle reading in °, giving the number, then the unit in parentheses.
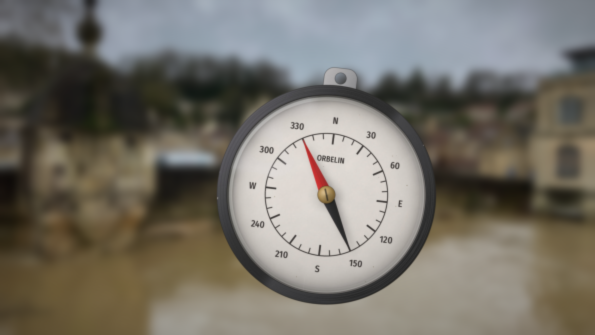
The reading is 330 (°)
